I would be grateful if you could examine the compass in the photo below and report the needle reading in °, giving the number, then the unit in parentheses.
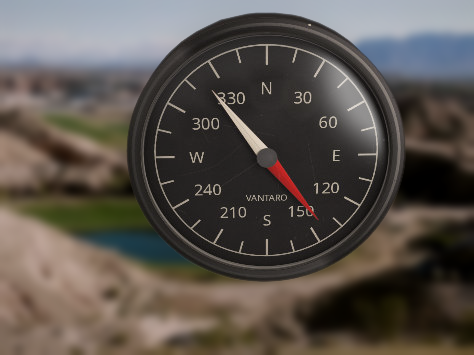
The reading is 142.5 (°)
